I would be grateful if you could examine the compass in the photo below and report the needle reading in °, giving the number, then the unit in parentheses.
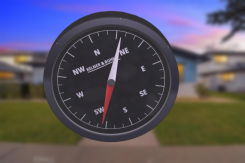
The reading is 215 (°)
